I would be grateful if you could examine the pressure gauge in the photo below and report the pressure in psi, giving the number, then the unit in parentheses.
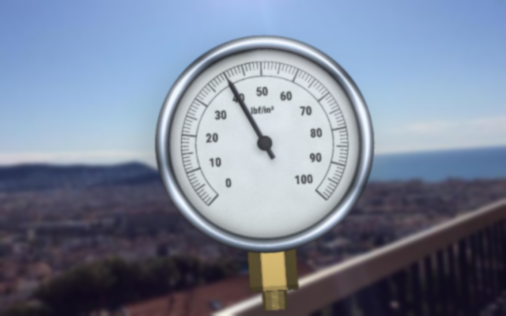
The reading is 40 (psi)
